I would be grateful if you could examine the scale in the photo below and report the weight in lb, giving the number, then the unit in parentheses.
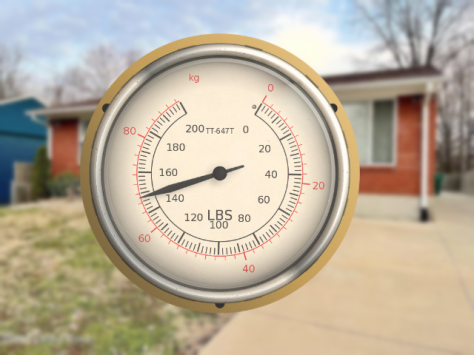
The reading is 148 (lb)
